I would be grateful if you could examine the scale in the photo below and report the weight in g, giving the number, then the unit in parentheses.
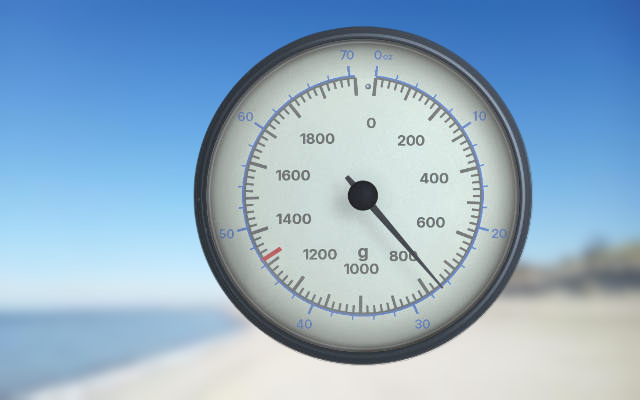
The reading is 760 (g)
